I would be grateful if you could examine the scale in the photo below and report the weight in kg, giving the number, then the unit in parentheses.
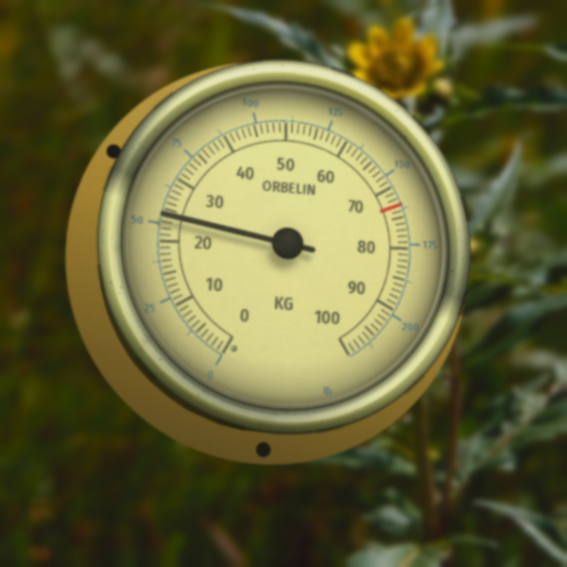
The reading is 24 (kg)
